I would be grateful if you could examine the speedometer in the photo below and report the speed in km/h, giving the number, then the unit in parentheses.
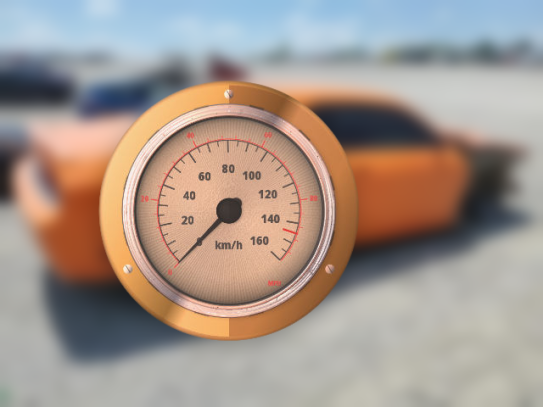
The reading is 0 (km/h)
